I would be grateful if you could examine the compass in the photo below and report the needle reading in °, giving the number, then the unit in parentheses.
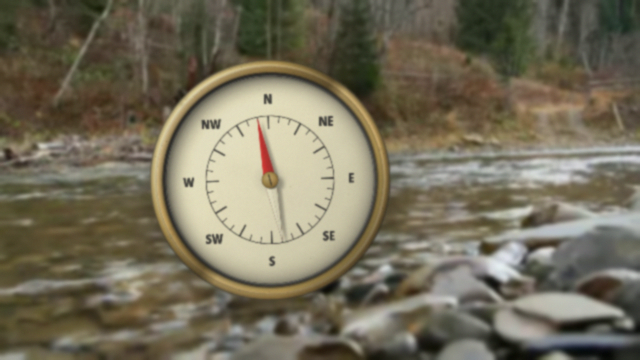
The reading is 350 (°)
